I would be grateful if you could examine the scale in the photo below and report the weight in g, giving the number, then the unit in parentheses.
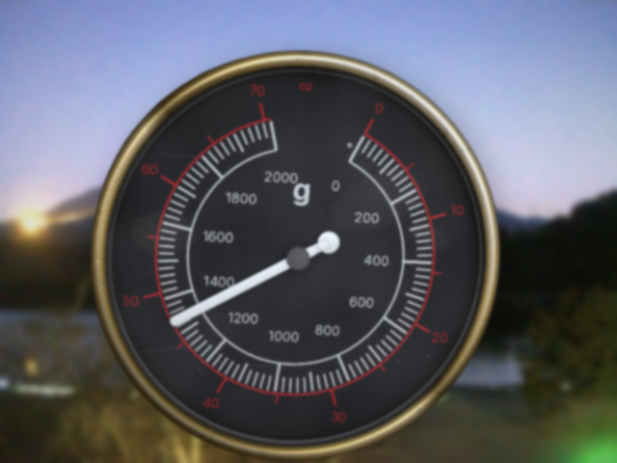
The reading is 1340 (g)
